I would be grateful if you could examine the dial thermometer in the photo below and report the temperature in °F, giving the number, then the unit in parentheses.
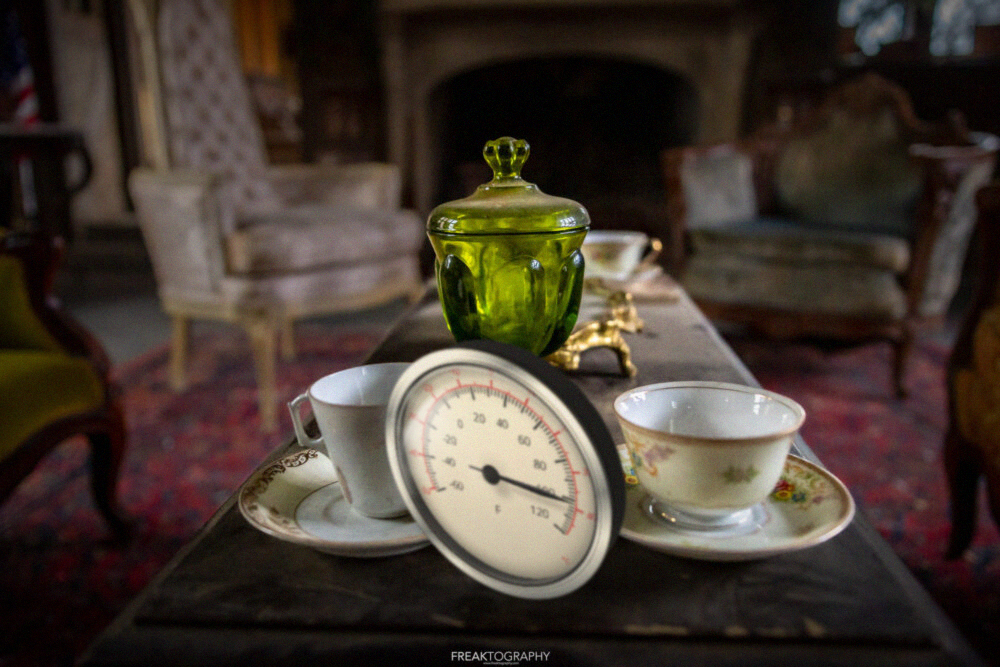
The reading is 100 (°F)
